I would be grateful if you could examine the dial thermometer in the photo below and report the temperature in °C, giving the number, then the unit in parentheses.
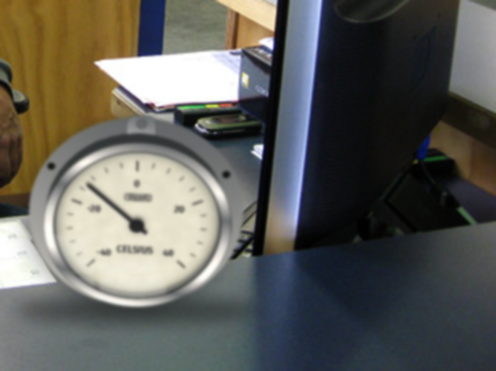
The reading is -14 (°C)
